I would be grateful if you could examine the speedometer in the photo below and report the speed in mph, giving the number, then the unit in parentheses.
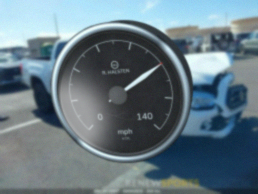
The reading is 100 (mph)
